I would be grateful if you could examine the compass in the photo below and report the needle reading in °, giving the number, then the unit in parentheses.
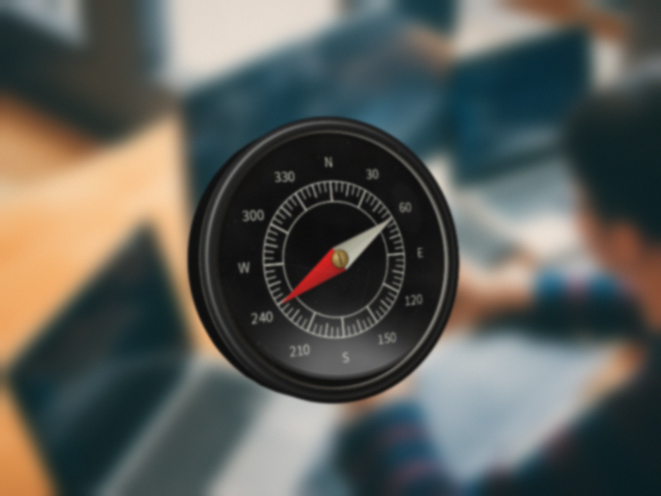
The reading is 240 (°)
